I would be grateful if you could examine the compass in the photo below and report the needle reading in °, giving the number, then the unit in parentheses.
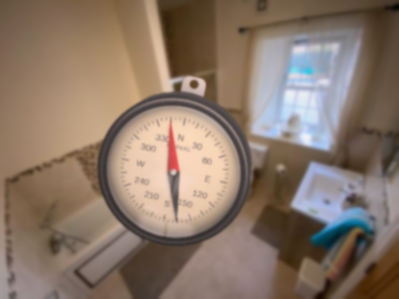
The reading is 345 (°)
